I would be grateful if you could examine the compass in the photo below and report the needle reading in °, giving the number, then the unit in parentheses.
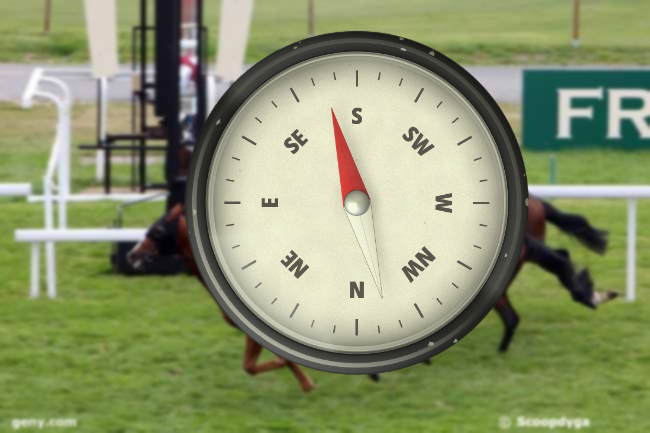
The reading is 165 (°)
